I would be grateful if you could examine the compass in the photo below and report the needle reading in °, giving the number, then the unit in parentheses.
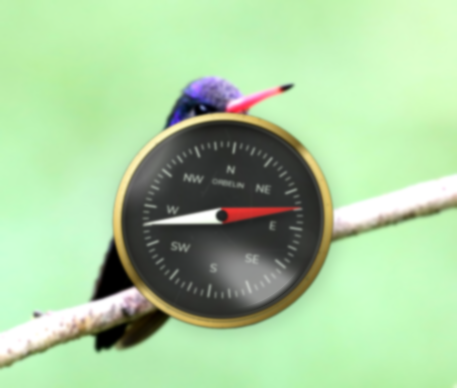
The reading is 75 (°)
